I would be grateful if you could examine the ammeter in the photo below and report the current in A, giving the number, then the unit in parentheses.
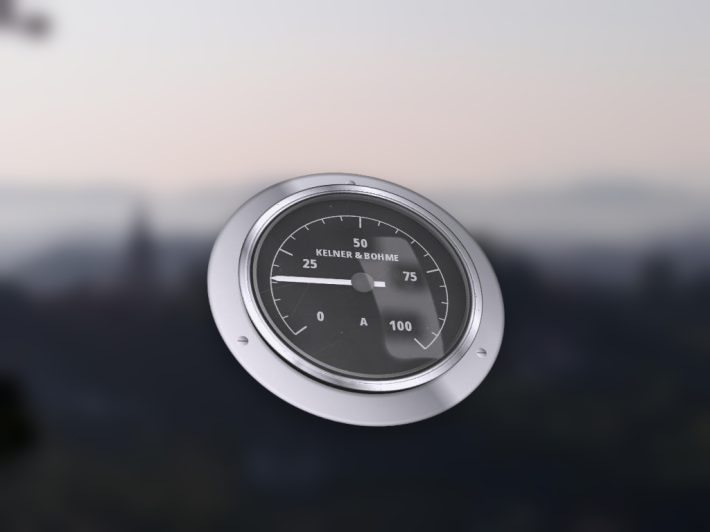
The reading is 15 (A)
